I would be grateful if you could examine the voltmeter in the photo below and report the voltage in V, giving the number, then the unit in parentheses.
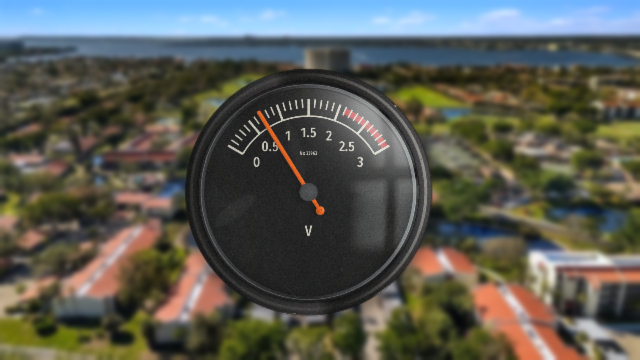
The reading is 0.7 (V)
